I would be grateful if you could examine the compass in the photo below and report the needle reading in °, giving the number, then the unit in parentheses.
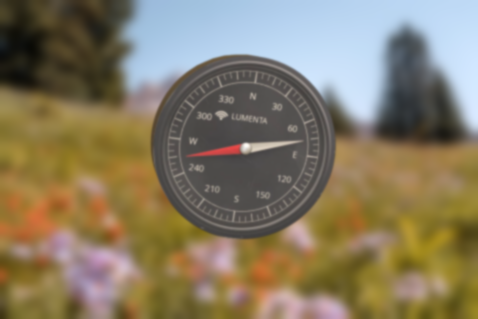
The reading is 255 (°)
